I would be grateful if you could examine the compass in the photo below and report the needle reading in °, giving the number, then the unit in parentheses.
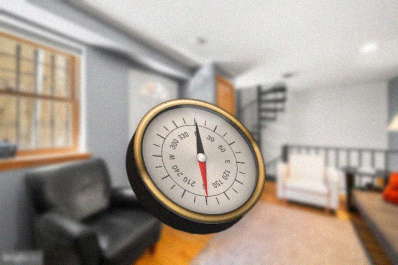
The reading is 180 (°)
